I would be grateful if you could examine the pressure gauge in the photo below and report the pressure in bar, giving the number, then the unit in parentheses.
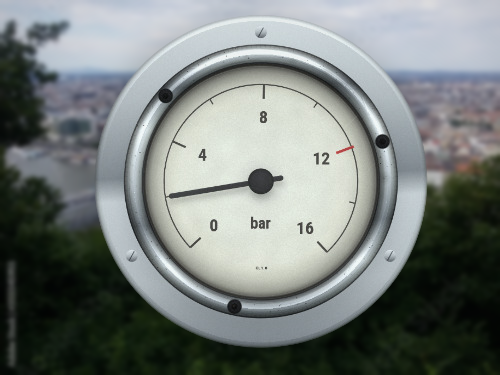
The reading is 2 (bar)
